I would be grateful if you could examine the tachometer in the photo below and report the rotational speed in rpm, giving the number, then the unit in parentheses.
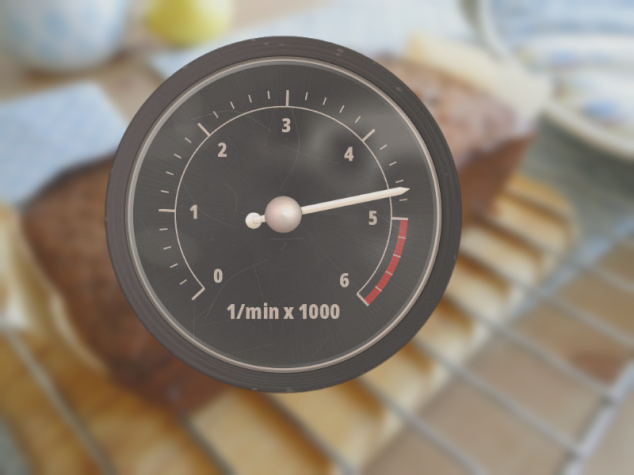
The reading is 4700 (rpm)
